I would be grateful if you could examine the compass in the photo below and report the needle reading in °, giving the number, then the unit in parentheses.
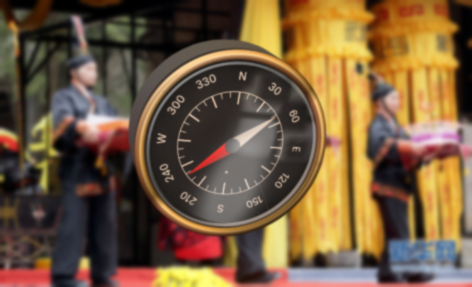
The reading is 230 (°)
